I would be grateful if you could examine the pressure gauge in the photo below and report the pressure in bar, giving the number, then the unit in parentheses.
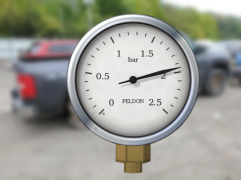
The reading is 1.95 (bar)
